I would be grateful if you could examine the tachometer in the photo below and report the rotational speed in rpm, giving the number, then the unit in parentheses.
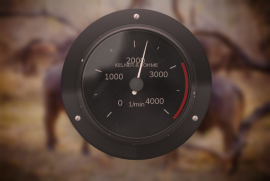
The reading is 2250 (rpm)
